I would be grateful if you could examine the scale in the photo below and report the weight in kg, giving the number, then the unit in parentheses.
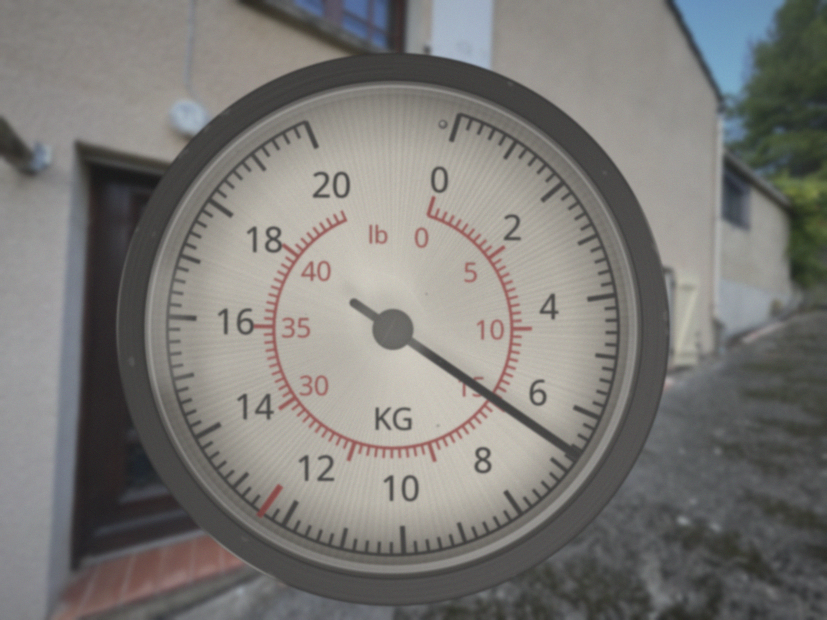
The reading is 6.7 (kg)
